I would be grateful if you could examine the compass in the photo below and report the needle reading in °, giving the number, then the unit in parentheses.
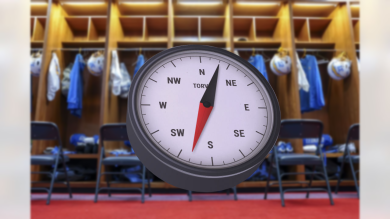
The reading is 200 (°)
